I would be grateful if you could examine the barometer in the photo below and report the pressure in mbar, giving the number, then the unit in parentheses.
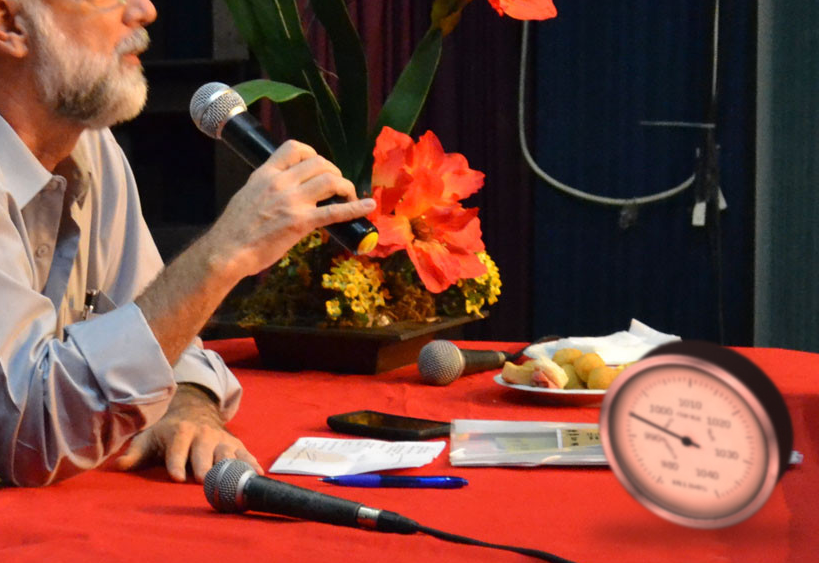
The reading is 995 (mbar)
